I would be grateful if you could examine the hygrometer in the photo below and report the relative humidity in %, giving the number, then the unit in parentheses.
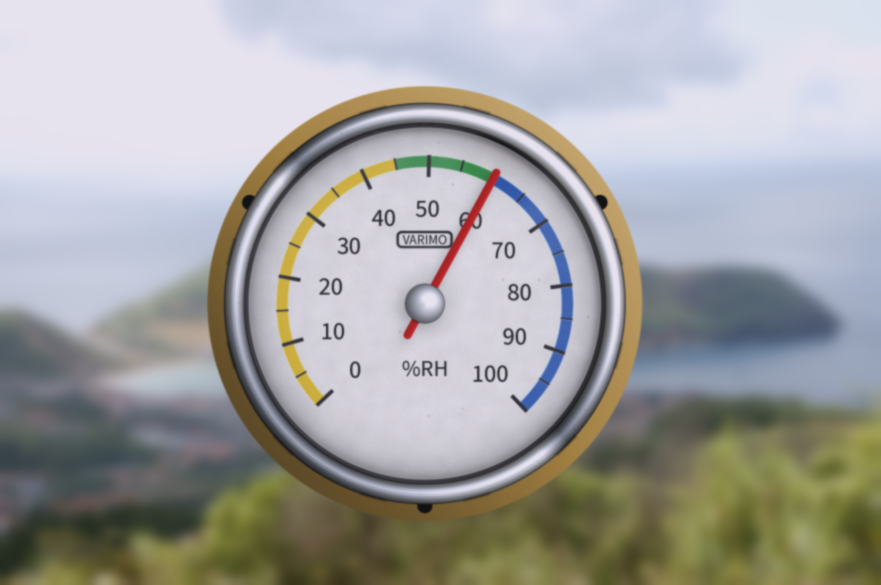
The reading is 60 (%)
